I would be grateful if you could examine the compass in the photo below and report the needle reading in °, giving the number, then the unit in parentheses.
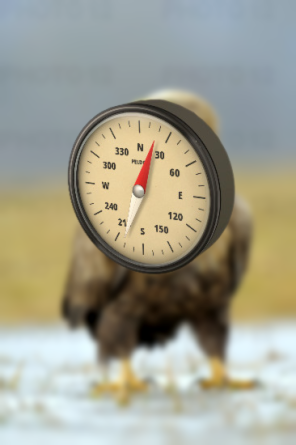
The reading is 20 (°)
